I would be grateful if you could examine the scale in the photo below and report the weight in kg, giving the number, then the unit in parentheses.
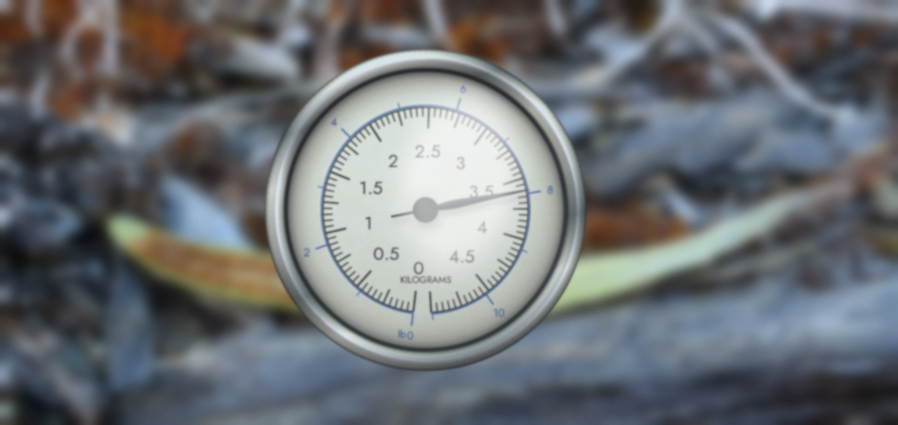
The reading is 3.6 (kg)
